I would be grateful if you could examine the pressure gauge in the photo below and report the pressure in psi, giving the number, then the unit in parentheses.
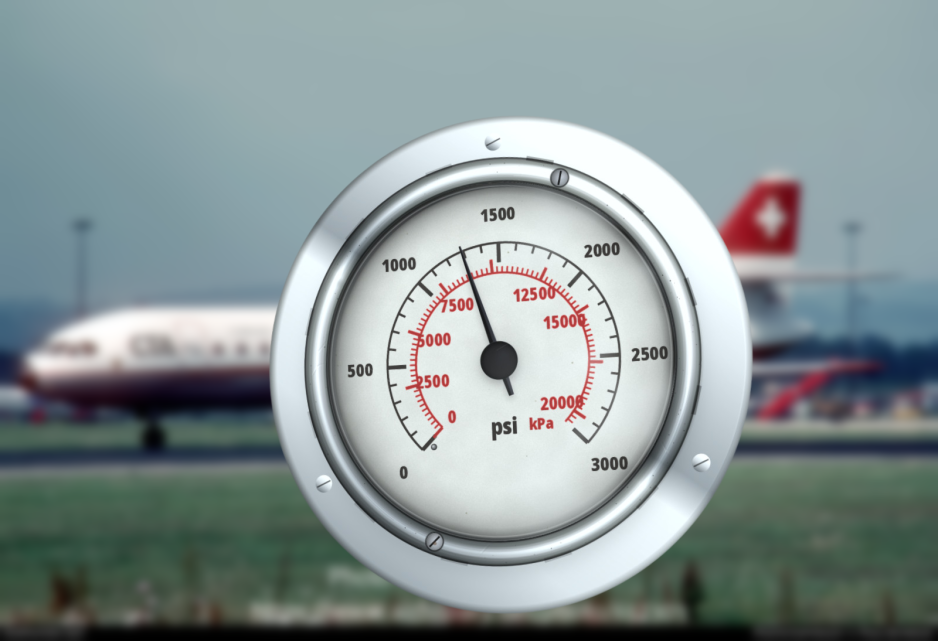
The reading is 1300 (psi)
